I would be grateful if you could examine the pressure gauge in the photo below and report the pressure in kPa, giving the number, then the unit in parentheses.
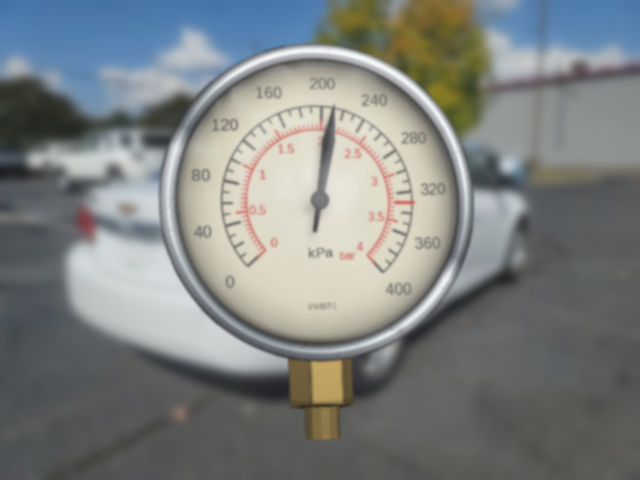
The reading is 210 (kPa)
